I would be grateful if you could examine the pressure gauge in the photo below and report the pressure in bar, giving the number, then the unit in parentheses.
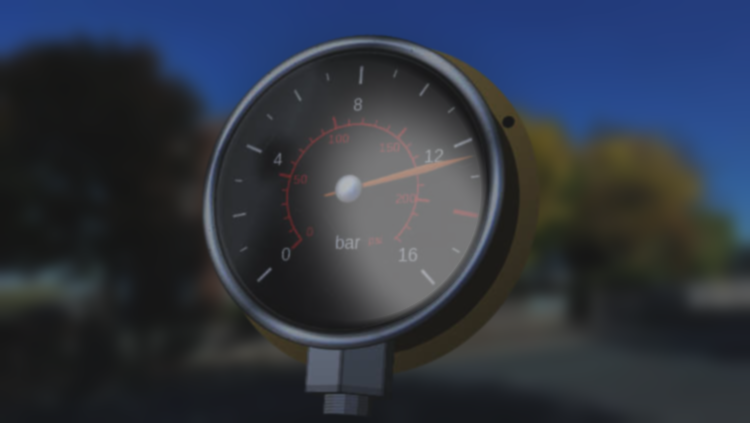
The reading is 12.5 (bar)
